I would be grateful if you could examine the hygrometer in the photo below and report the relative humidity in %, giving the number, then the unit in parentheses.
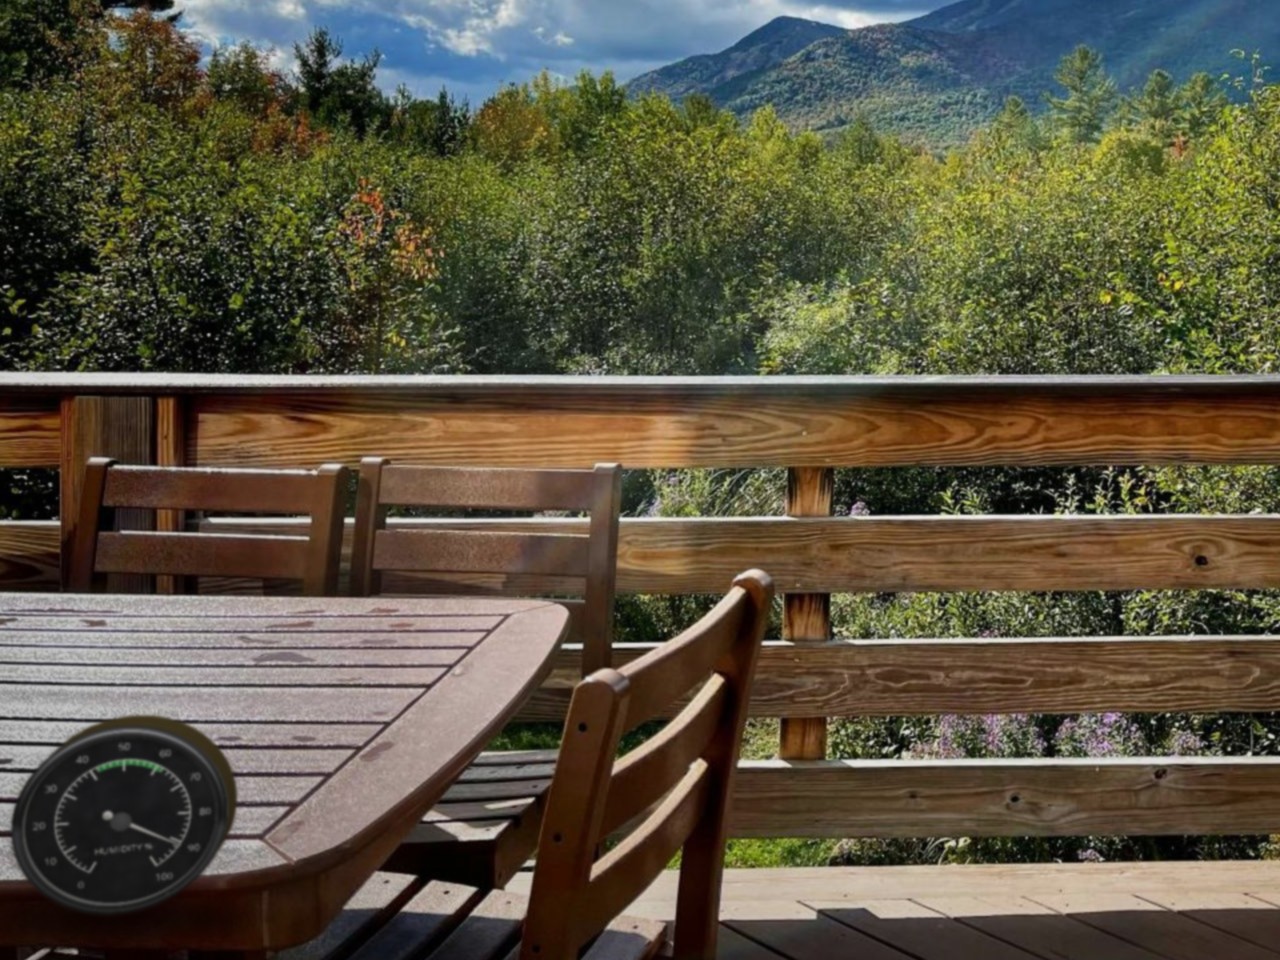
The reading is 90 (%)
